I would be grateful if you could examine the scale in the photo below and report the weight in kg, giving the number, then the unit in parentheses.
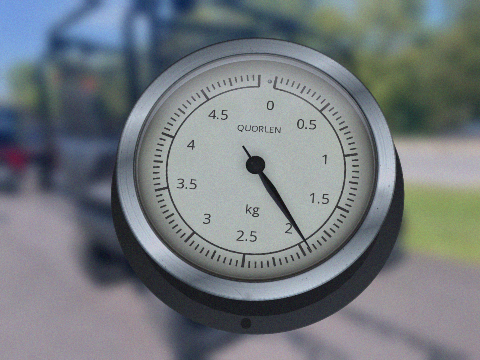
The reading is 1.95 (kg)
